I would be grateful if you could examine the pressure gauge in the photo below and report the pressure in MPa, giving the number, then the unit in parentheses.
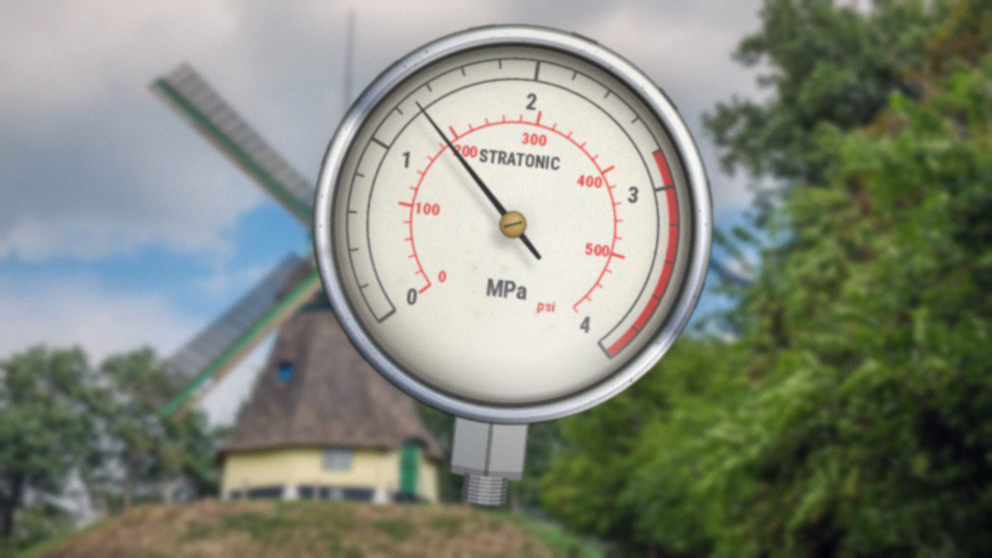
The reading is 1.3 (MPa)
